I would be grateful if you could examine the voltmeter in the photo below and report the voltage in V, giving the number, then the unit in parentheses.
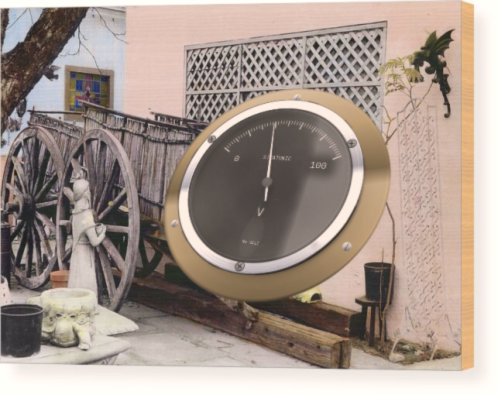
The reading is 40 (V)
